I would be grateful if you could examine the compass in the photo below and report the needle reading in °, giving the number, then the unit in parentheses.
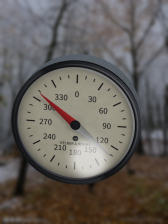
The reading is 310 (°)
